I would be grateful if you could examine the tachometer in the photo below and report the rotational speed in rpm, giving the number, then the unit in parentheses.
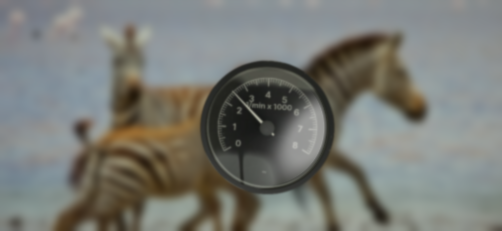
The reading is 2500 (rpm)
